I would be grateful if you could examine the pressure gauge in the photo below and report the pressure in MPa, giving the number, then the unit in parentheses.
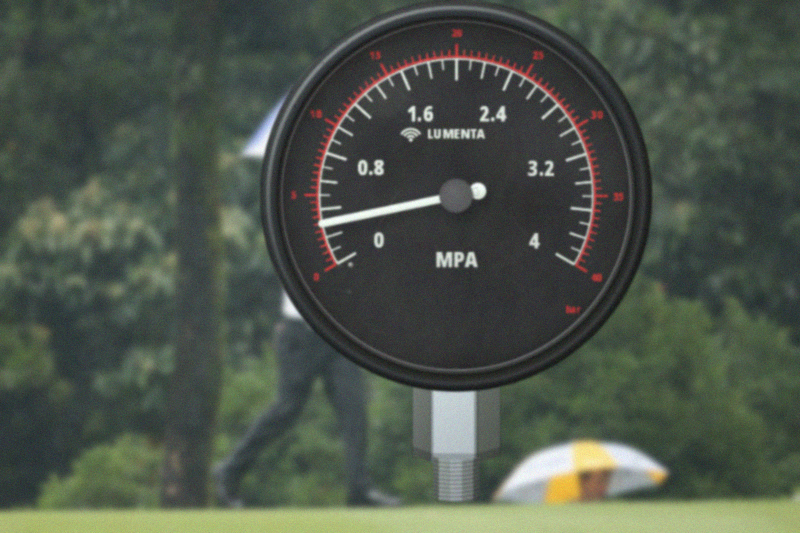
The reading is 0.3 (MPa)
